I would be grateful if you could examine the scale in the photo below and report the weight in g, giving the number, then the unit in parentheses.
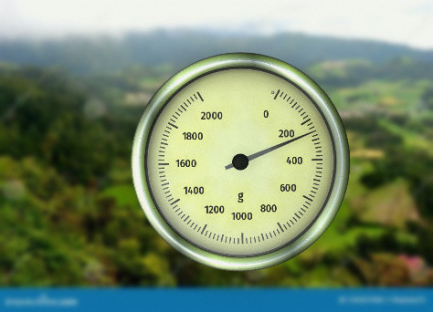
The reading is 260 (g)
